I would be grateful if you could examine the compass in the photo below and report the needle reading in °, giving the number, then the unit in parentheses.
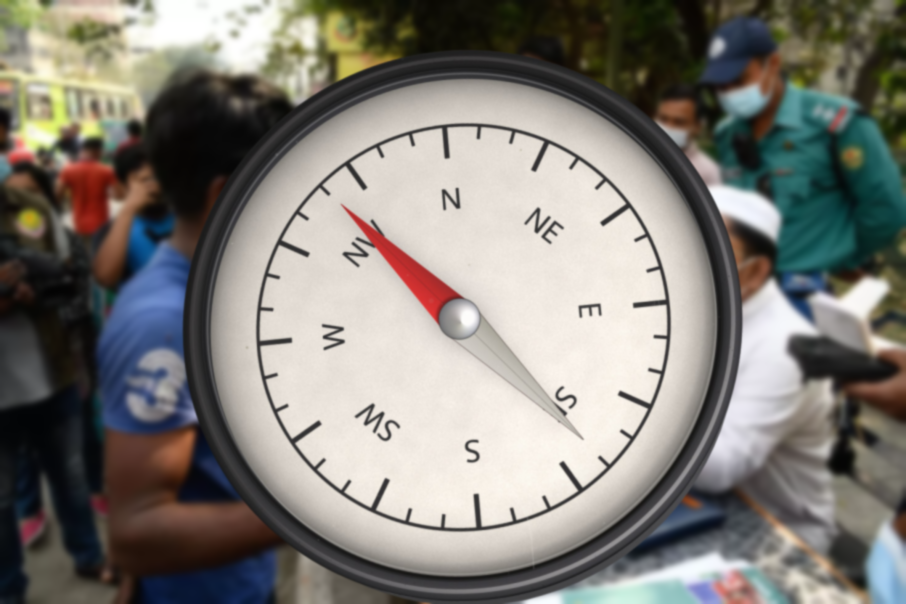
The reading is 320 (°)
